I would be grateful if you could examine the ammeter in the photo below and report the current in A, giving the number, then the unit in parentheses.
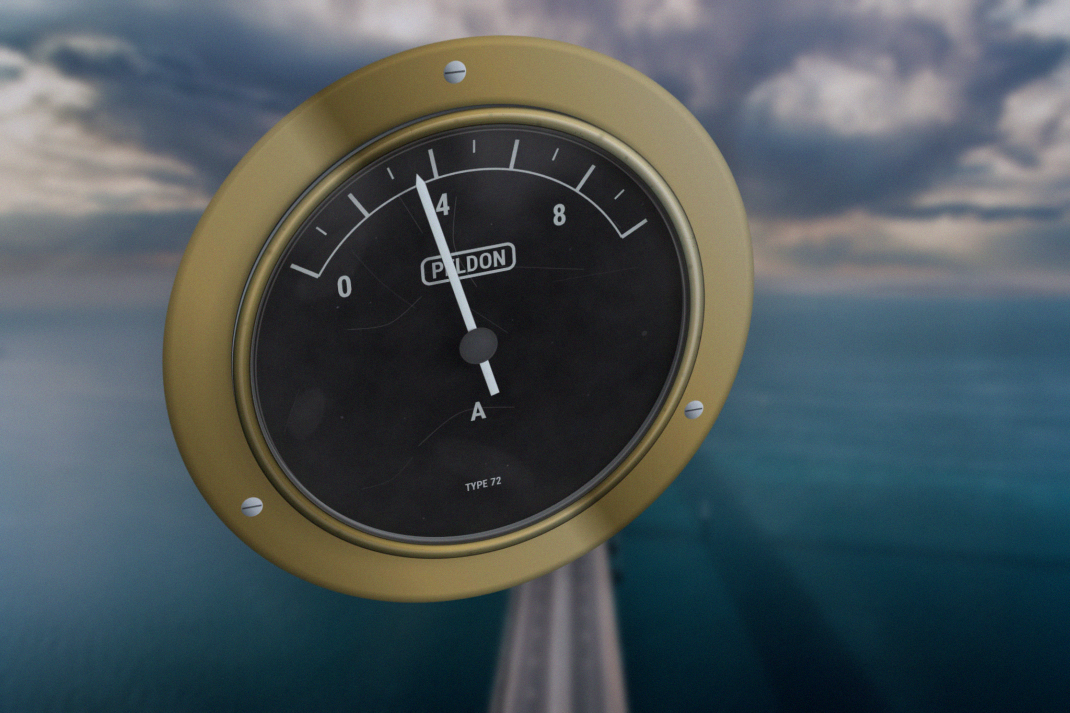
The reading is 3.5 (A)
